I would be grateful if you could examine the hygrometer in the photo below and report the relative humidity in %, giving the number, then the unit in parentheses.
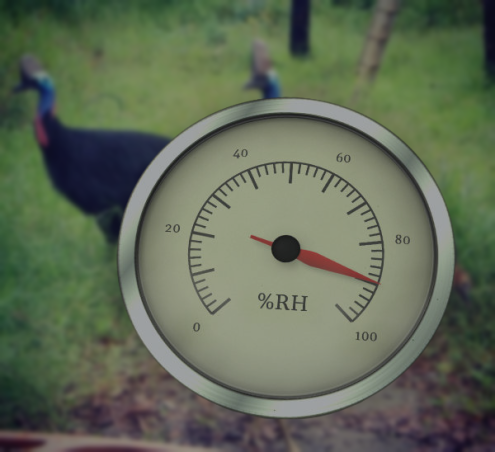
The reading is 90 (%)
